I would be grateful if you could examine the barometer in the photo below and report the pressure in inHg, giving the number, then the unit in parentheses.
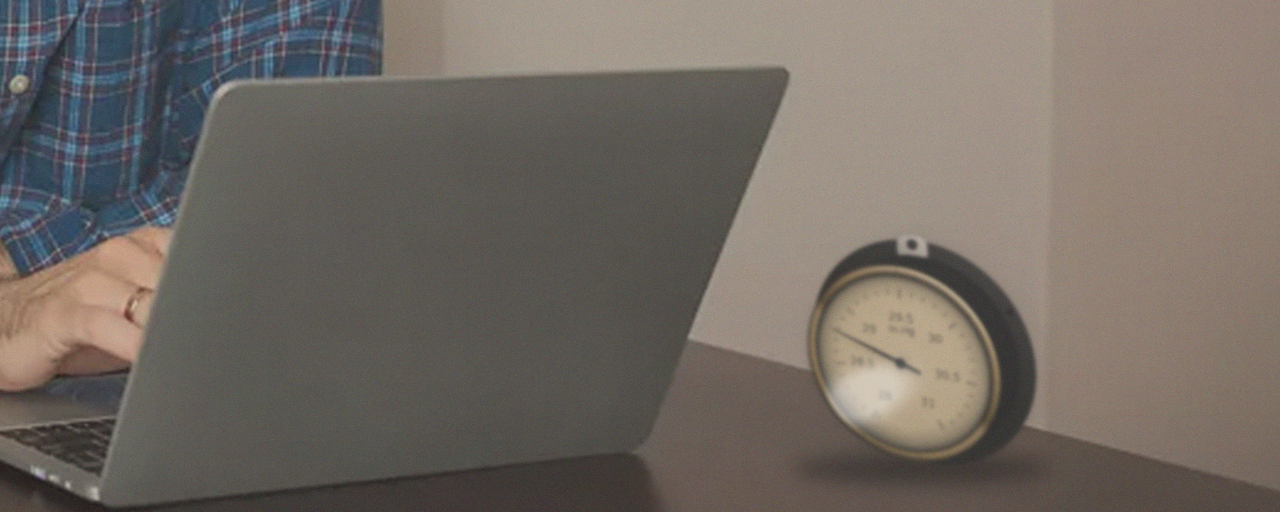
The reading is 28.8 (inHg)
